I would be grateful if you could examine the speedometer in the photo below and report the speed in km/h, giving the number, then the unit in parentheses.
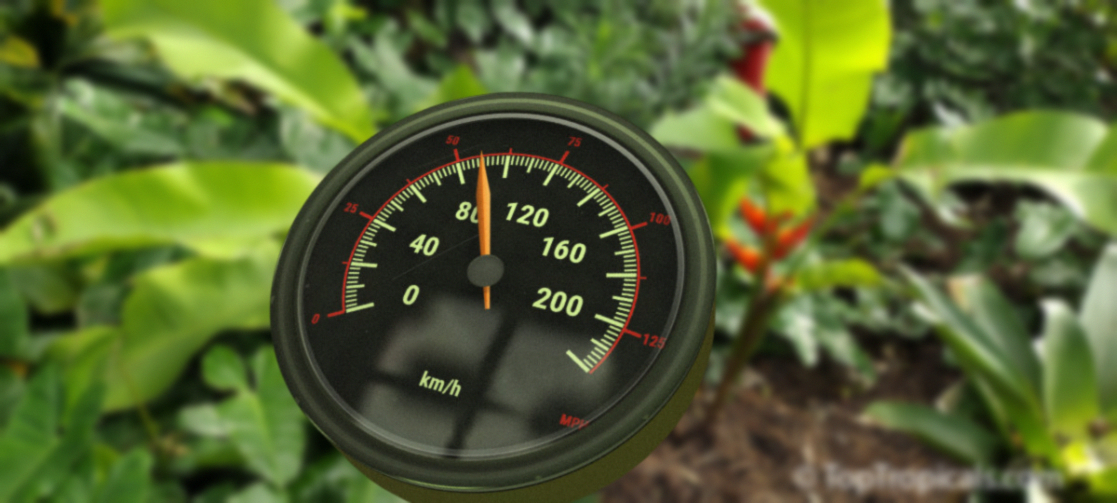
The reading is 90 (km/h)
